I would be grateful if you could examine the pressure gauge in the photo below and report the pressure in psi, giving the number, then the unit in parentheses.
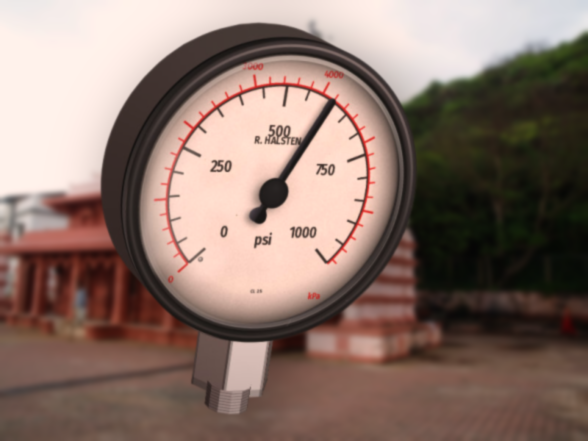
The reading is 600 (psi)
